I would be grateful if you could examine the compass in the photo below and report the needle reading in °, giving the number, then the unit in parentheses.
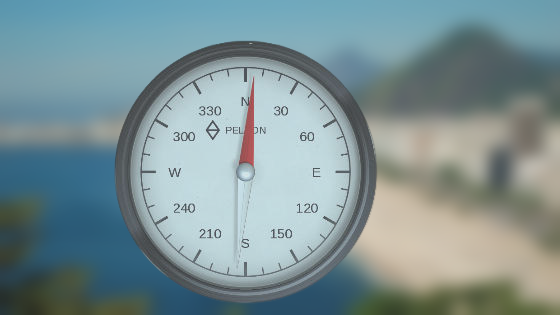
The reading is 5 (°)
